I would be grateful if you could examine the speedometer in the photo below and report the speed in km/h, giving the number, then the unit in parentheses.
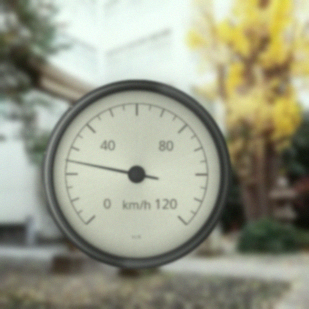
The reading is 25 (km/h)
